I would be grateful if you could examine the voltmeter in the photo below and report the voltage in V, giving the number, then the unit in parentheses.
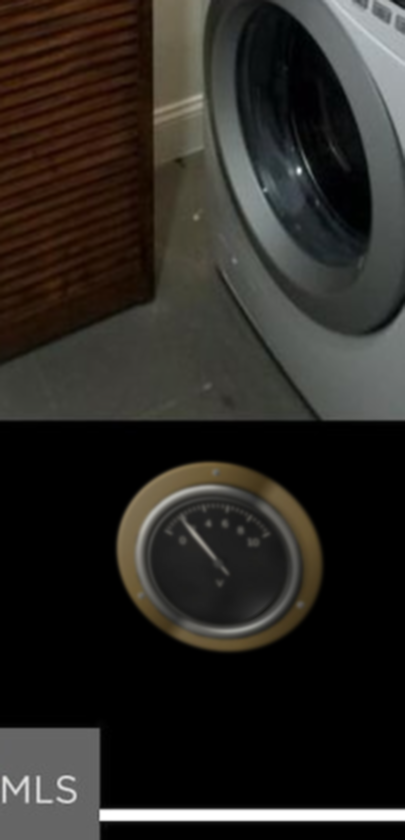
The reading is 2 (V)
